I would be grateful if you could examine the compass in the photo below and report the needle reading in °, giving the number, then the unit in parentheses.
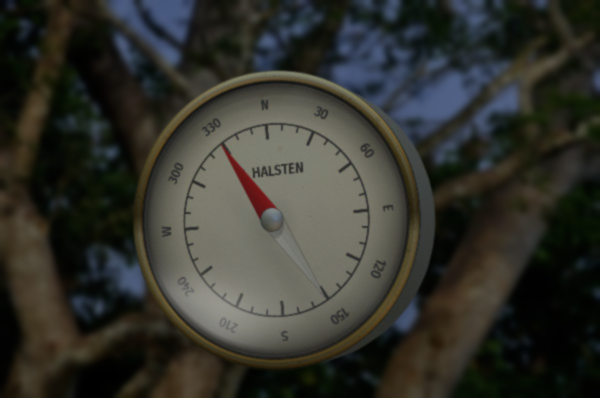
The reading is 330 (°)
